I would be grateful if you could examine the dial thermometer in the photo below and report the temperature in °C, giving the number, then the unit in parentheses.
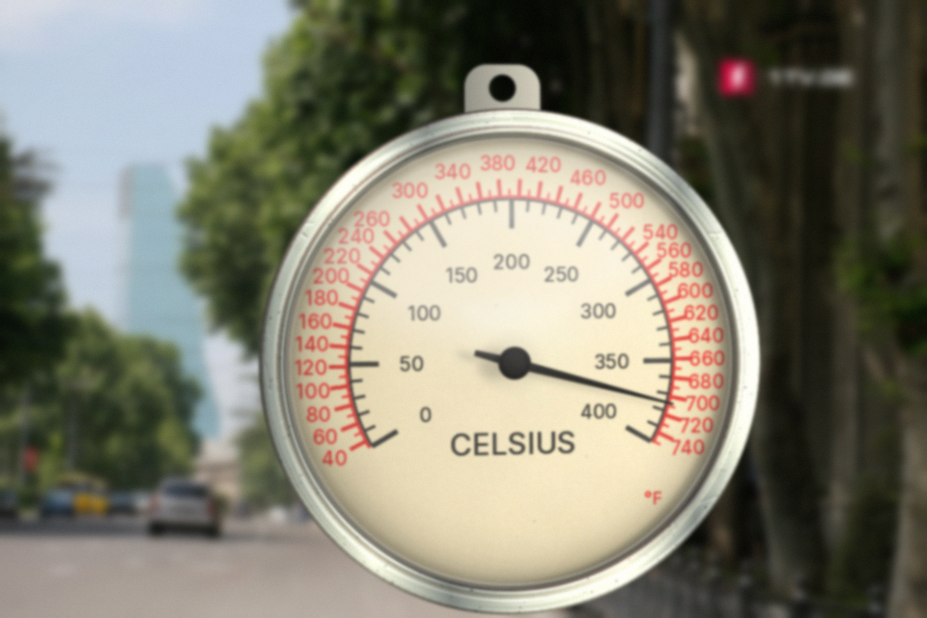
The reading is 375 (°C)
